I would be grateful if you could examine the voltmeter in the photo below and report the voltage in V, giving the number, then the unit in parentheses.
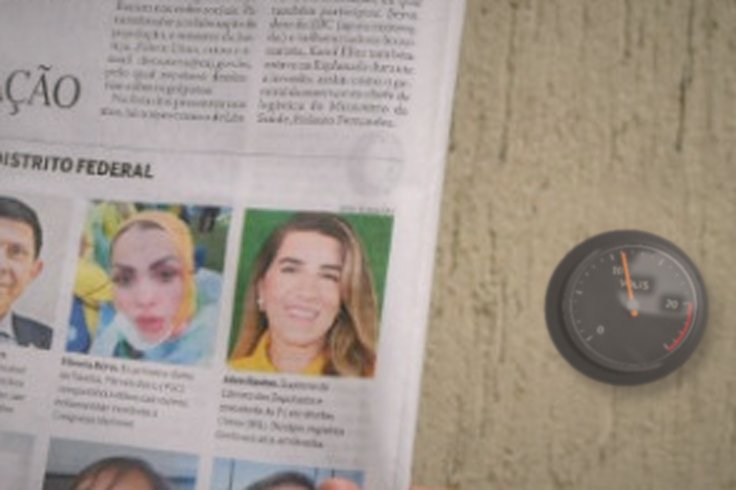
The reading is 11 (V)
